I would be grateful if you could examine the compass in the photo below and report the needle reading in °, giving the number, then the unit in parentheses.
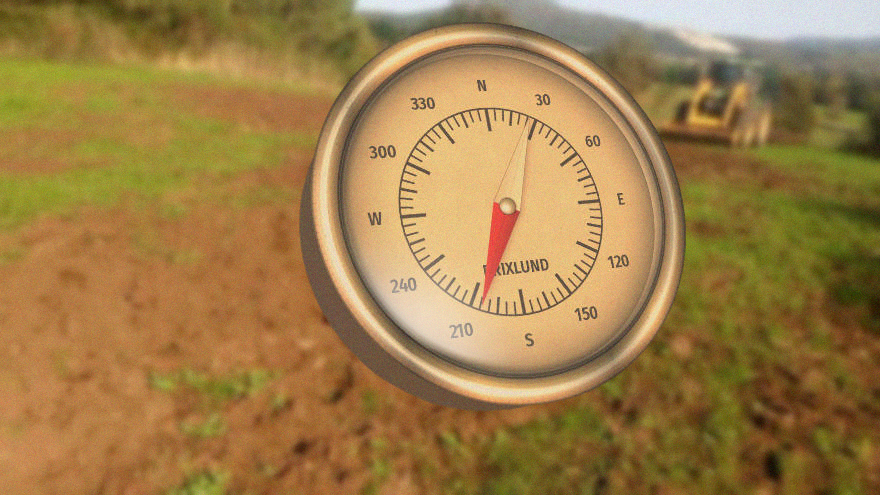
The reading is 205 (°)
